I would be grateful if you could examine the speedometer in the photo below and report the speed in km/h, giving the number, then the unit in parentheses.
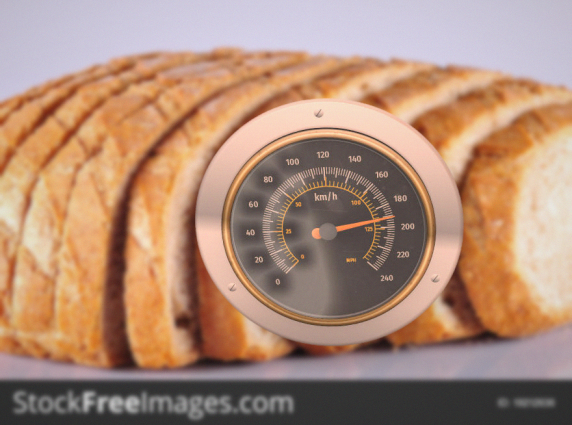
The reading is 190 (km/h)
